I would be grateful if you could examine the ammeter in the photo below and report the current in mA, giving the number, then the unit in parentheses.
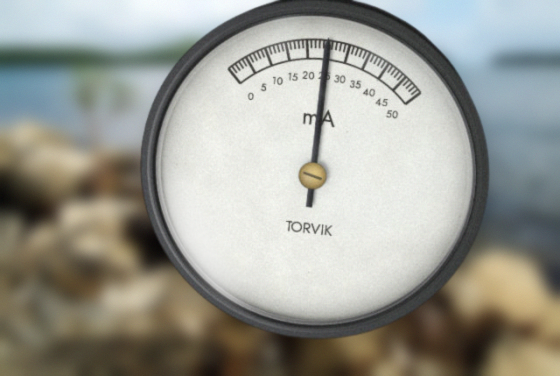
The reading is 25 (mA)
